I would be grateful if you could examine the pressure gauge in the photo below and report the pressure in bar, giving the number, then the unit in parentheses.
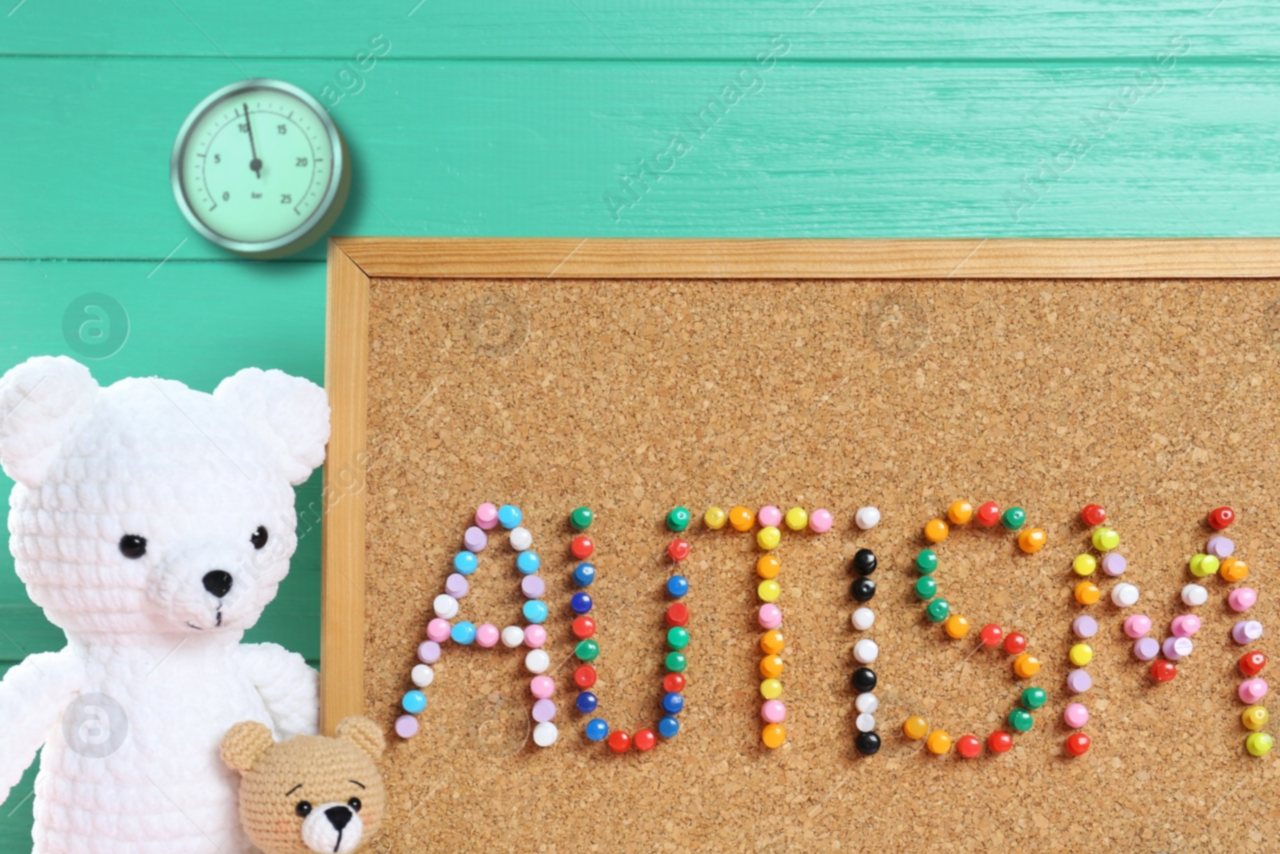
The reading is 11 (bar)
